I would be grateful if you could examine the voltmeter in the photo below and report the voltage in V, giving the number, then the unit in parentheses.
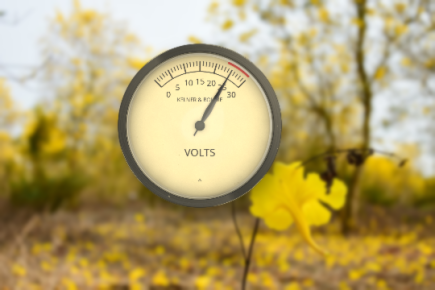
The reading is 25 (V)
